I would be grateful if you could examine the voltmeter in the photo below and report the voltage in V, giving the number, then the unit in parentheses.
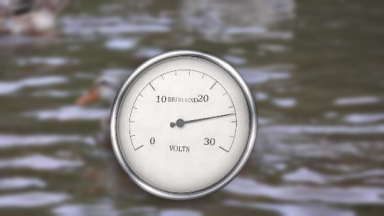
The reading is 25 (V)
